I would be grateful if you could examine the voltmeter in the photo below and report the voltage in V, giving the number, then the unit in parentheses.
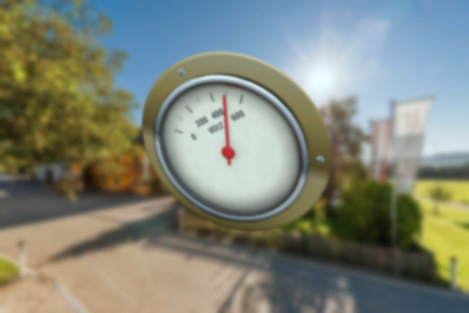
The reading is 500 (V)
